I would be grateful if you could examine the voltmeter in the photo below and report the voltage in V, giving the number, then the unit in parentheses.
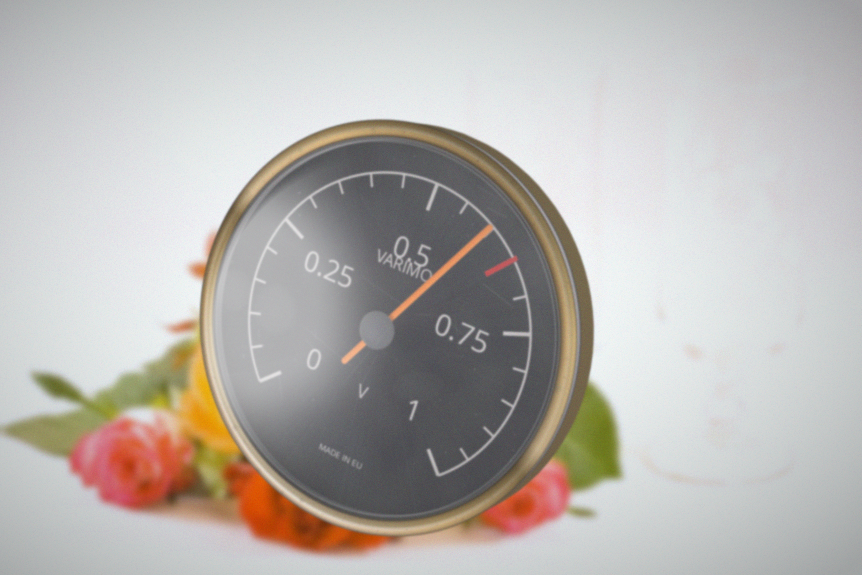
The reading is 0.6 (V)
